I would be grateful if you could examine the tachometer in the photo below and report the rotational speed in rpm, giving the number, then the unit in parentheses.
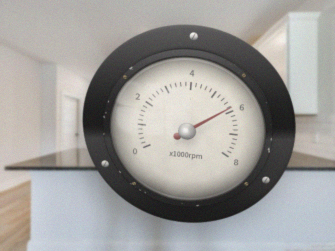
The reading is 5800 (rpm)
